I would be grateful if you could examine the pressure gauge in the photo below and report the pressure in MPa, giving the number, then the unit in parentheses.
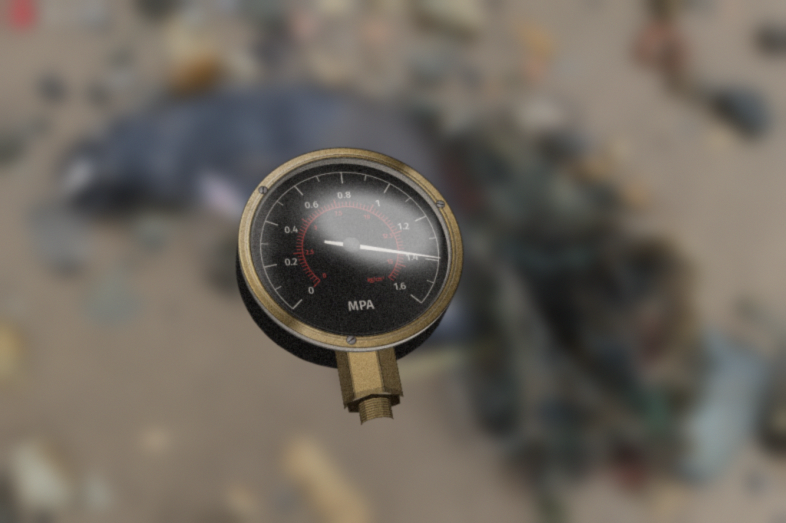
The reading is 1.4 (MPa)
